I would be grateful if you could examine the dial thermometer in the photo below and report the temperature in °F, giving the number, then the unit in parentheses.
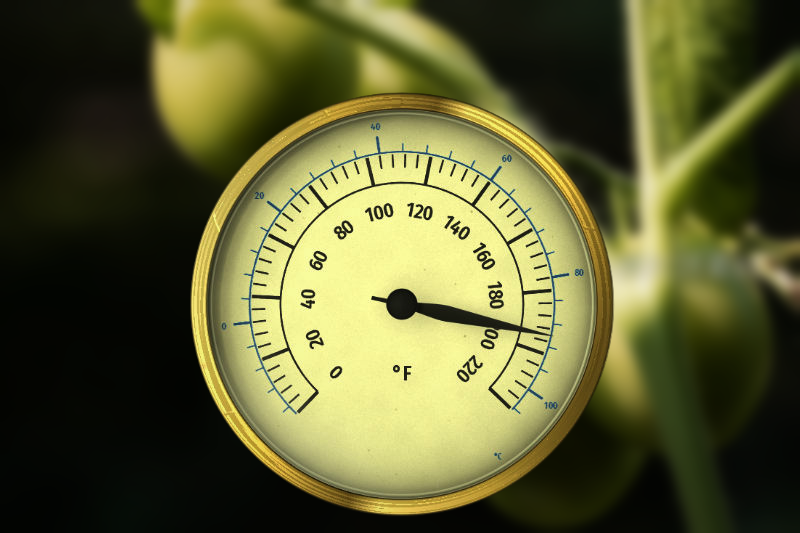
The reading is 194 (°F)
